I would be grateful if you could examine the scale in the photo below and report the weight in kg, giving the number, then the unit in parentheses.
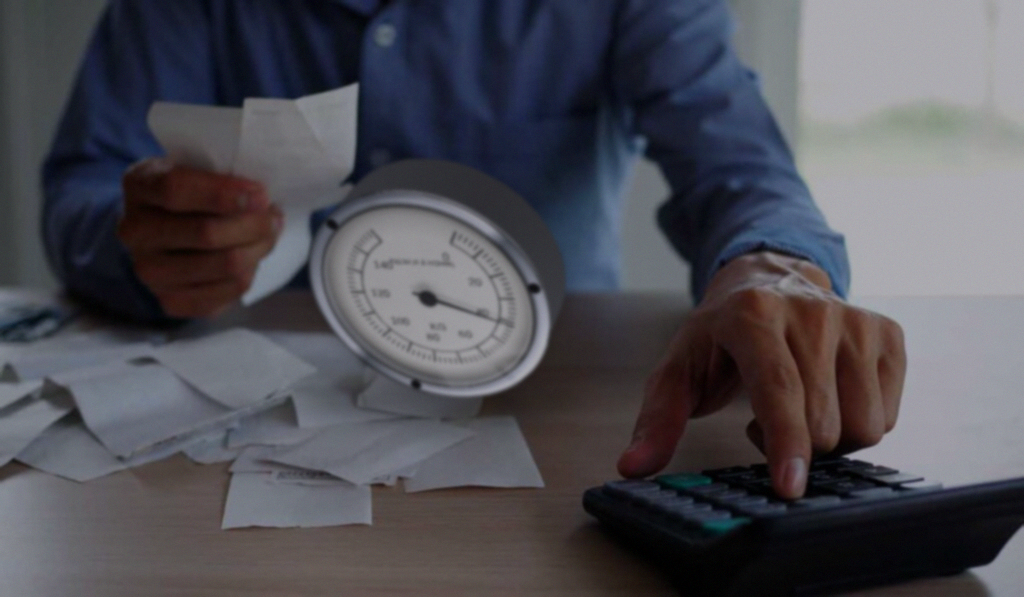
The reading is 40 (kg)
